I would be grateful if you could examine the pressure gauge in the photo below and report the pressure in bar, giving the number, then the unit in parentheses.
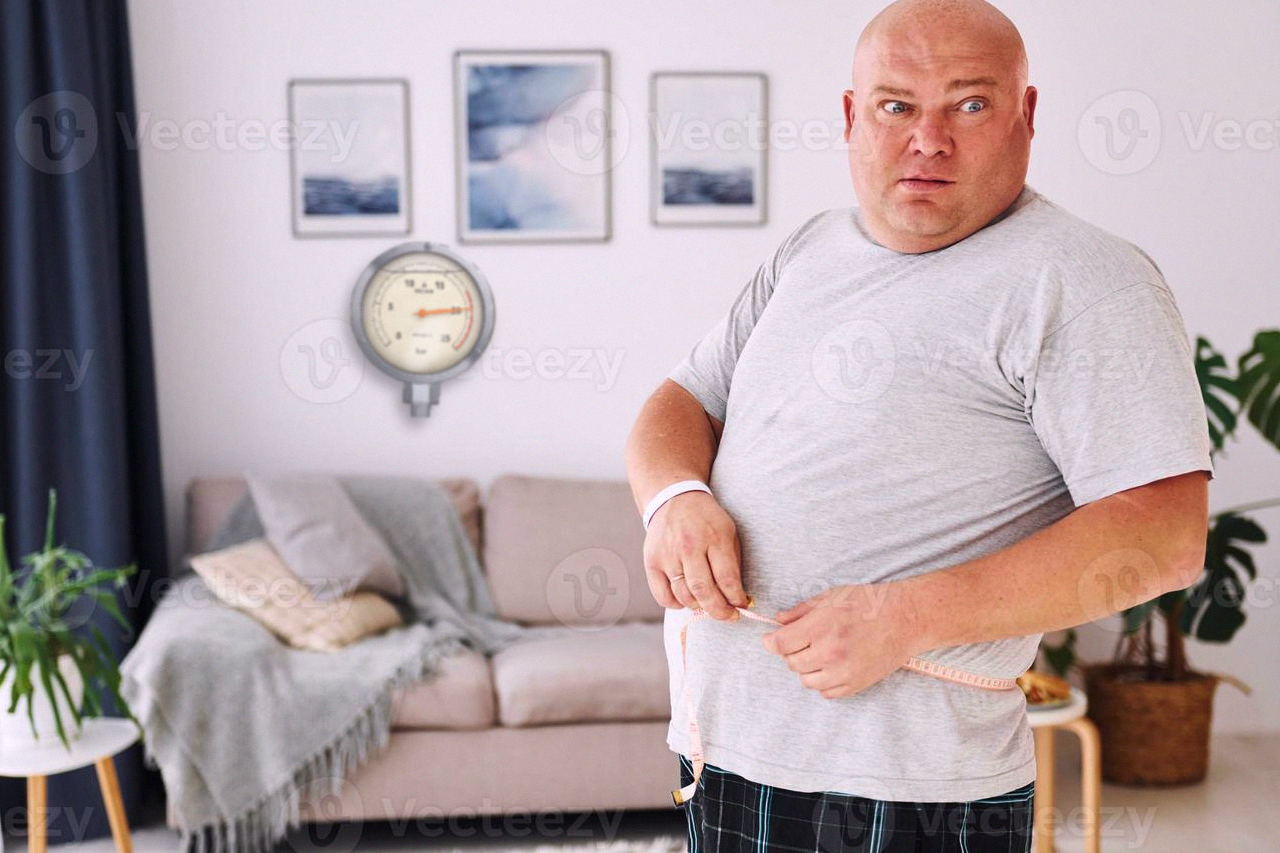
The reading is 20 (bar)
